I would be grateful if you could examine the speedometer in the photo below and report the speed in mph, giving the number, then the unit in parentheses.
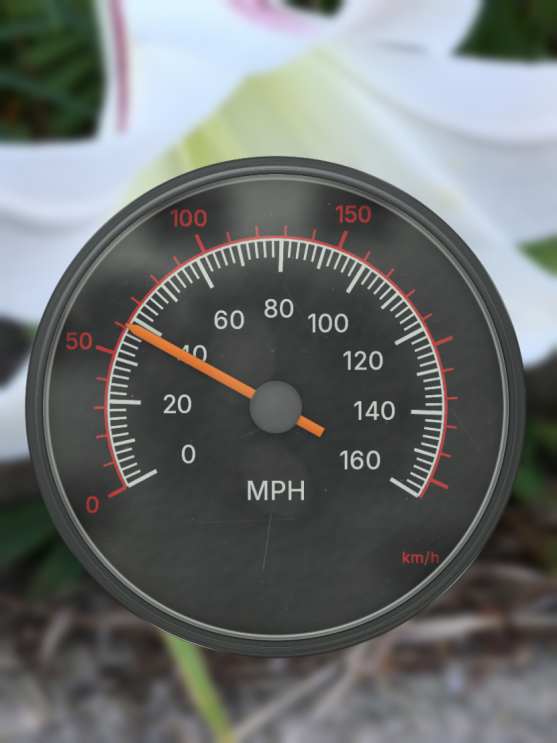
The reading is 38 (mph)
